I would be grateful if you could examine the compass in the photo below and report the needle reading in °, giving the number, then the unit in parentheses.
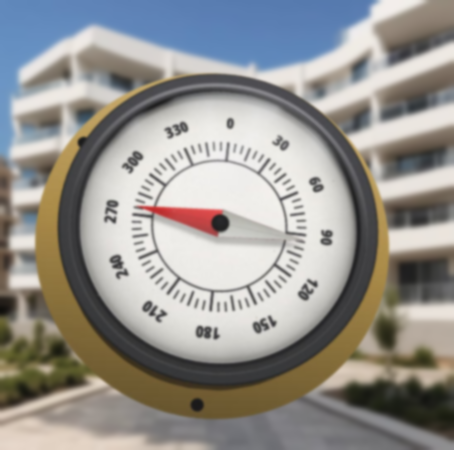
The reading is 275 (°)
